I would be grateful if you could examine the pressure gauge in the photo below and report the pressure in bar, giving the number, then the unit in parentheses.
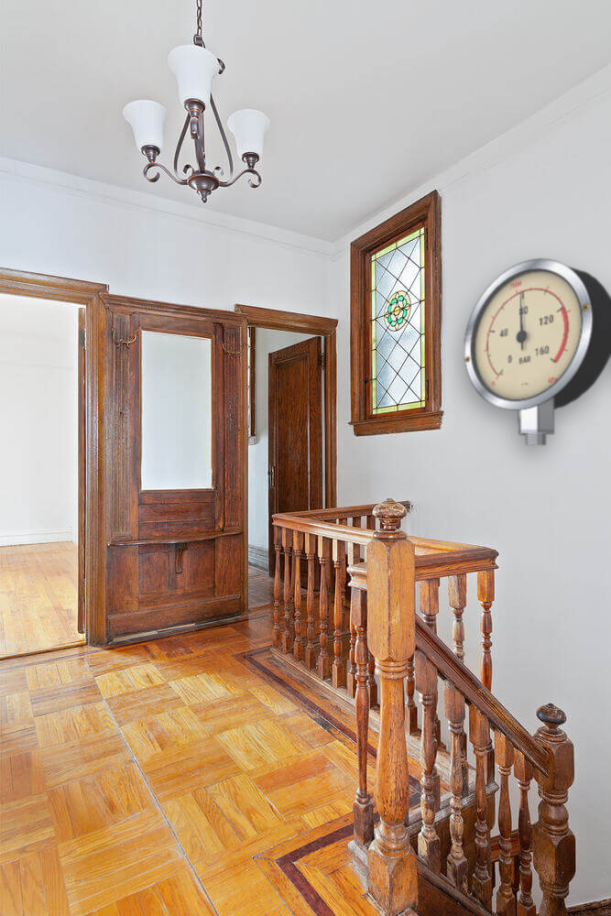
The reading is 80 (bar)
